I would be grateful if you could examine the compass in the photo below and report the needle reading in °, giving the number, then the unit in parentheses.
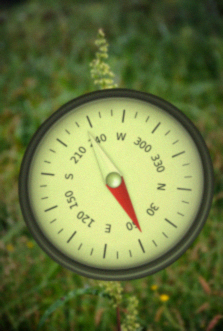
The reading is 55 (°)
